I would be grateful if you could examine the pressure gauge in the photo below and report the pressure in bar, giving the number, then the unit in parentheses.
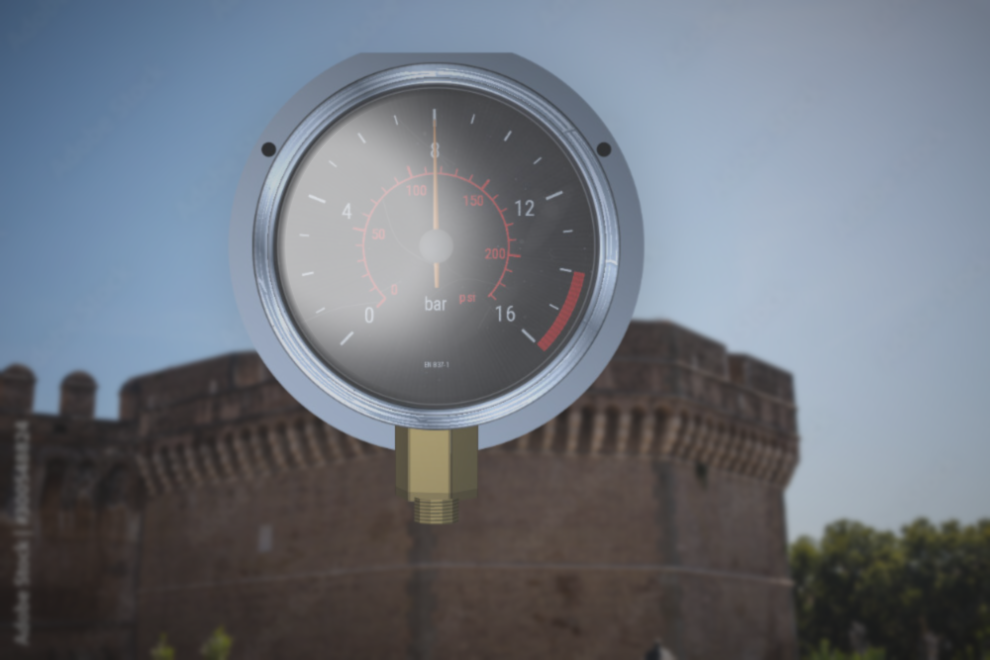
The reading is 8 (bar)
